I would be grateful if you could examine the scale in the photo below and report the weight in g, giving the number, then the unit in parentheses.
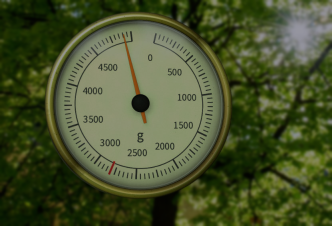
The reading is 4900 (g)
